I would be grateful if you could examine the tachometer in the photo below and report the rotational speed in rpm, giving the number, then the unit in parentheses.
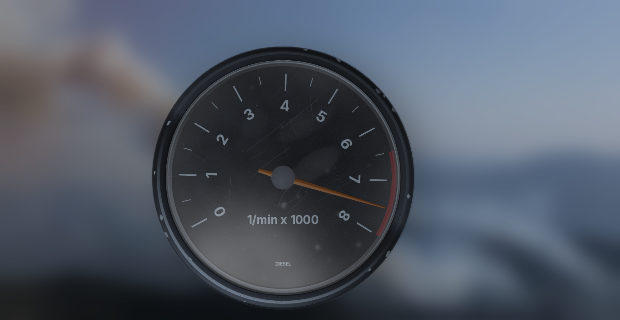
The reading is 7500 (rpm)
